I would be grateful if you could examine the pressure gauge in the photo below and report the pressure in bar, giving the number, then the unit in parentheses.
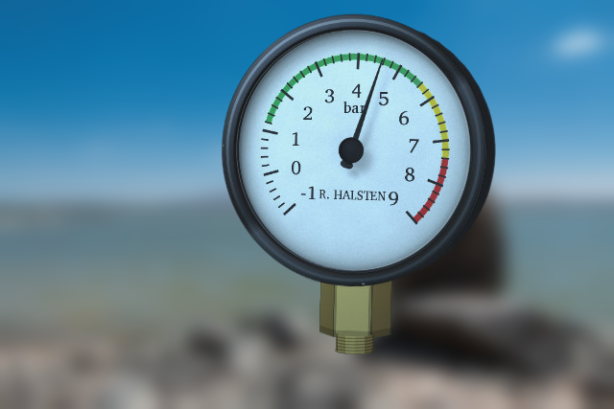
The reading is 4.6 (bar)
